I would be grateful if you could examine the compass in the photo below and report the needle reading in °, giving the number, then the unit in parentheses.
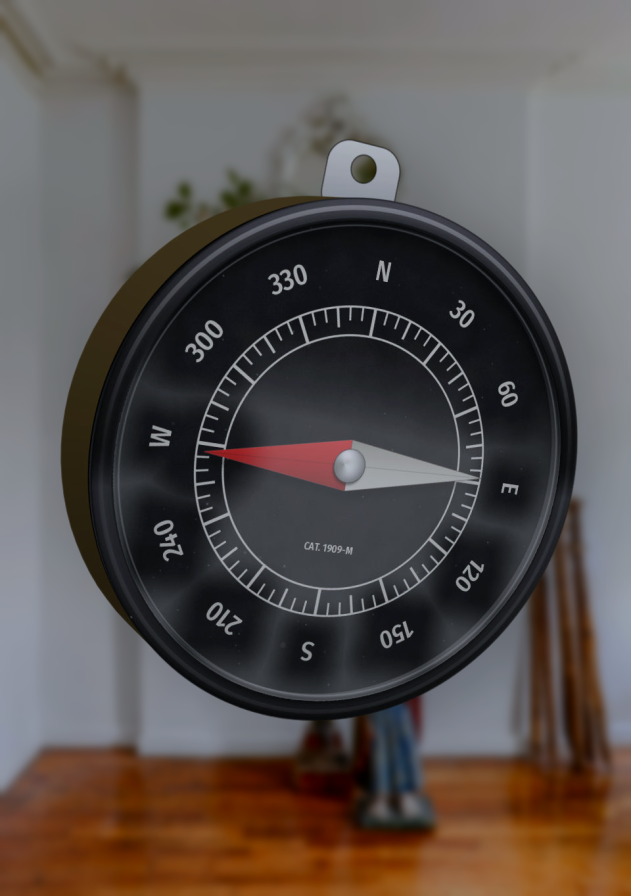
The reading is 267.5 (°)
